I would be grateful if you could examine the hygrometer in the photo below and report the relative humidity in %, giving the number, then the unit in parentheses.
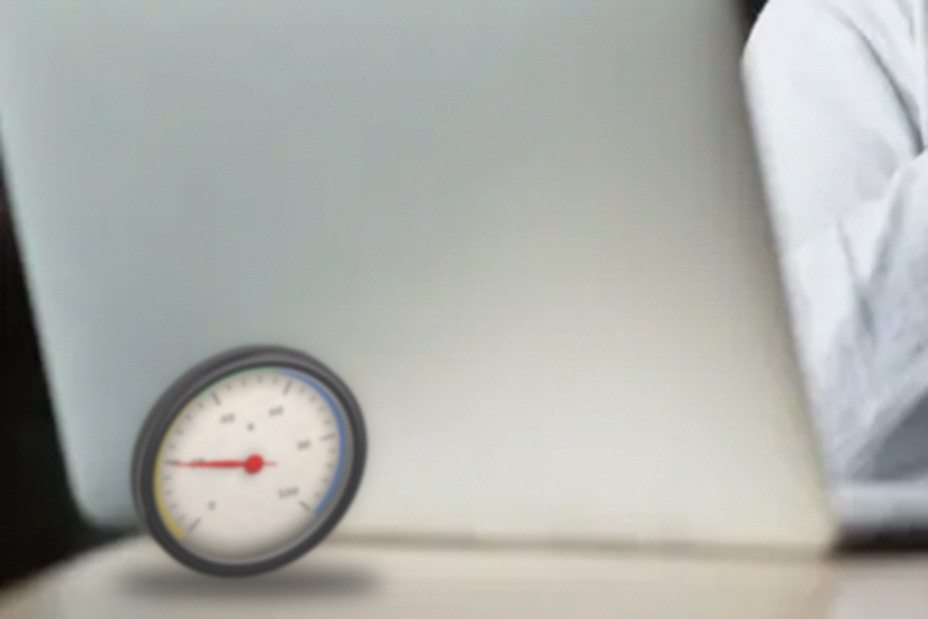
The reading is 20 (%)
